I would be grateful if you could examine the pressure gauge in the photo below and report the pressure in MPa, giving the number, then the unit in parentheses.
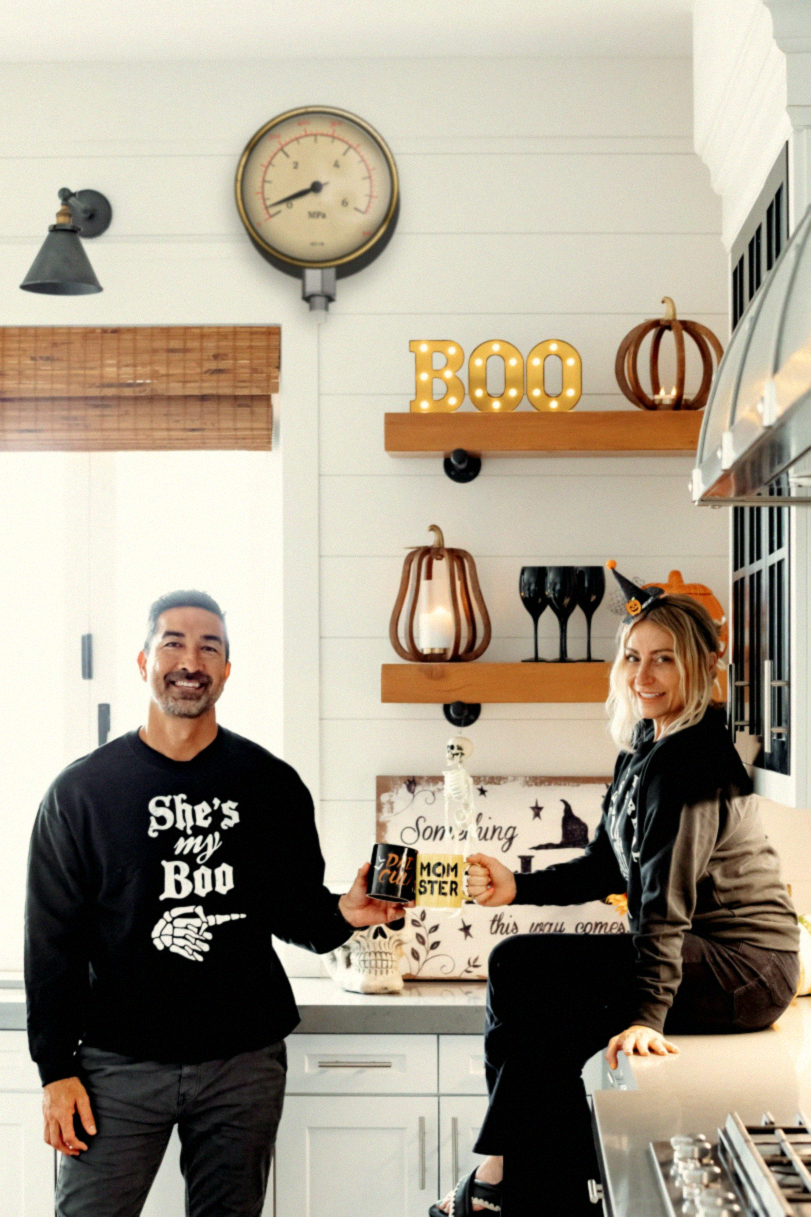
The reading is 0.25 (MPa)
